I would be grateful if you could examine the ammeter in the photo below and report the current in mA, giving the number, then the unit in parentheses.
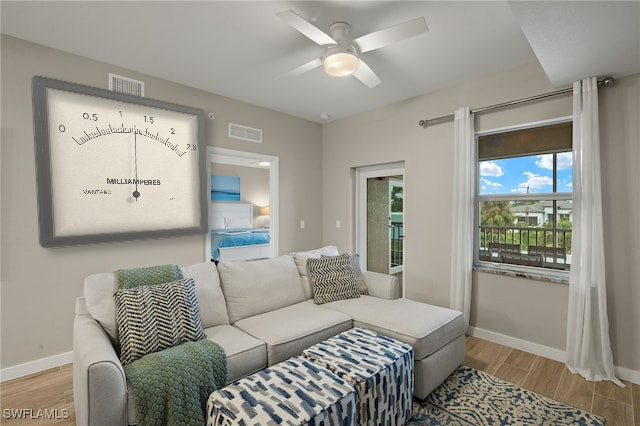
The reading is 1.25 (mA)
